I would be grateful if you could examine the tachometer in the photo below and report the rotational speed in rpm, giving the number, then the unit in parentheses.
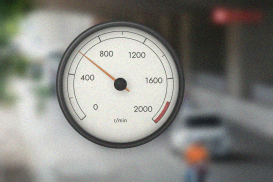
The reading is 600 (rpm)
